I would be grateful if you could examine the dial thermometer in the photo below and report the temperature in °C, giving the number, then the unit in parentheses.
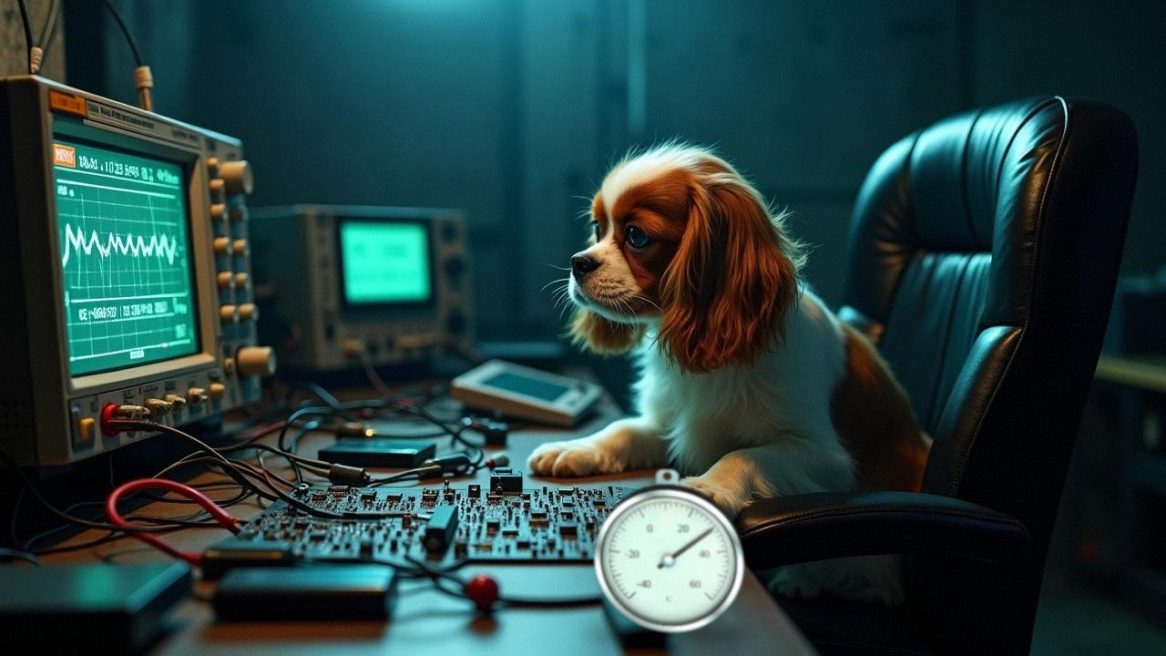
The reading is 30 (°C)
